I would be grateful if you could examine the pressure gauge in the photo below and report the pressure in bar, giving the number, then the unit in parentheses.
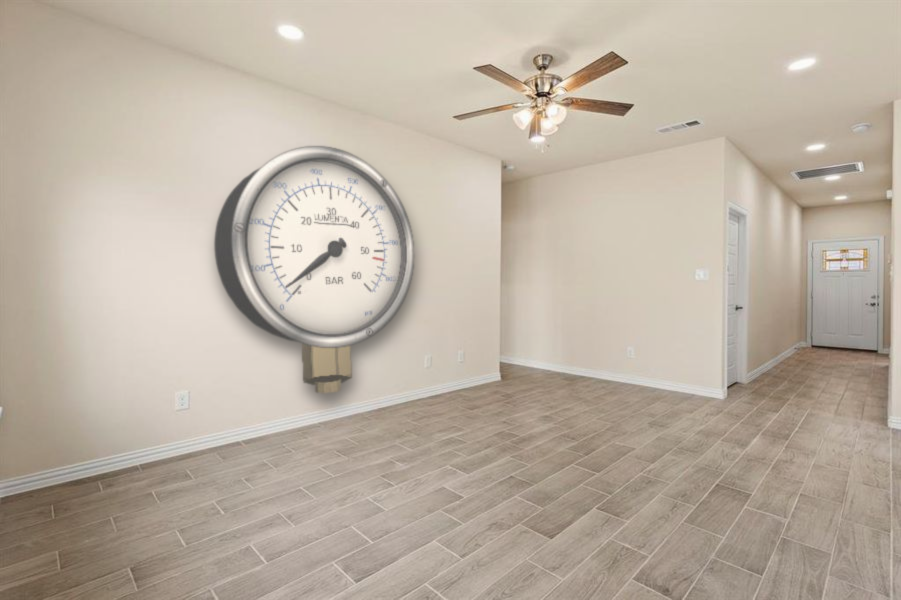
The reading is 2 (bar)
